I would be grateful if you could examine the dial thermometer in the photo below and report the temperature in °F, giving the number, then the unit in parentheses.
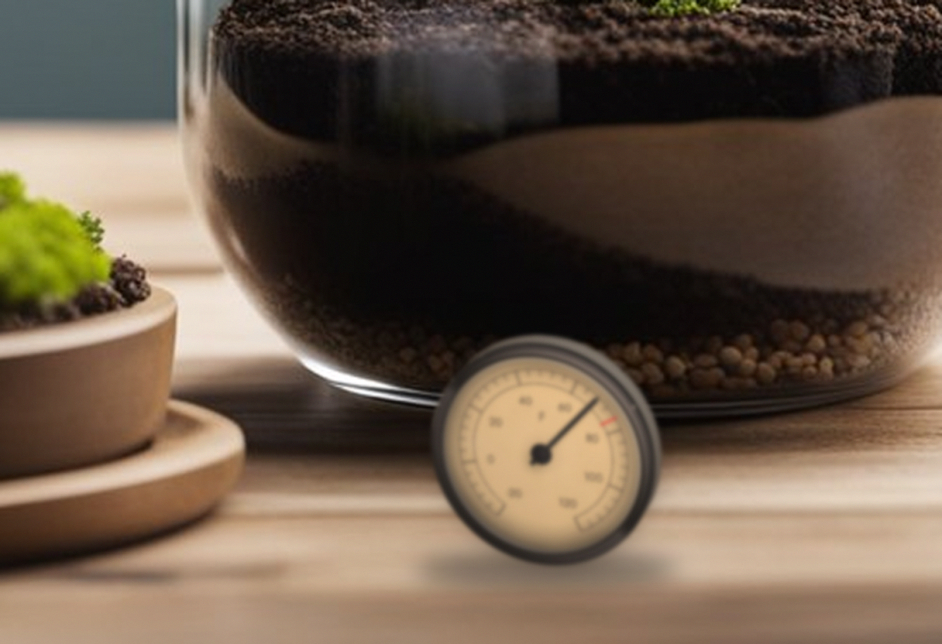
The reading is 68 (°F)
